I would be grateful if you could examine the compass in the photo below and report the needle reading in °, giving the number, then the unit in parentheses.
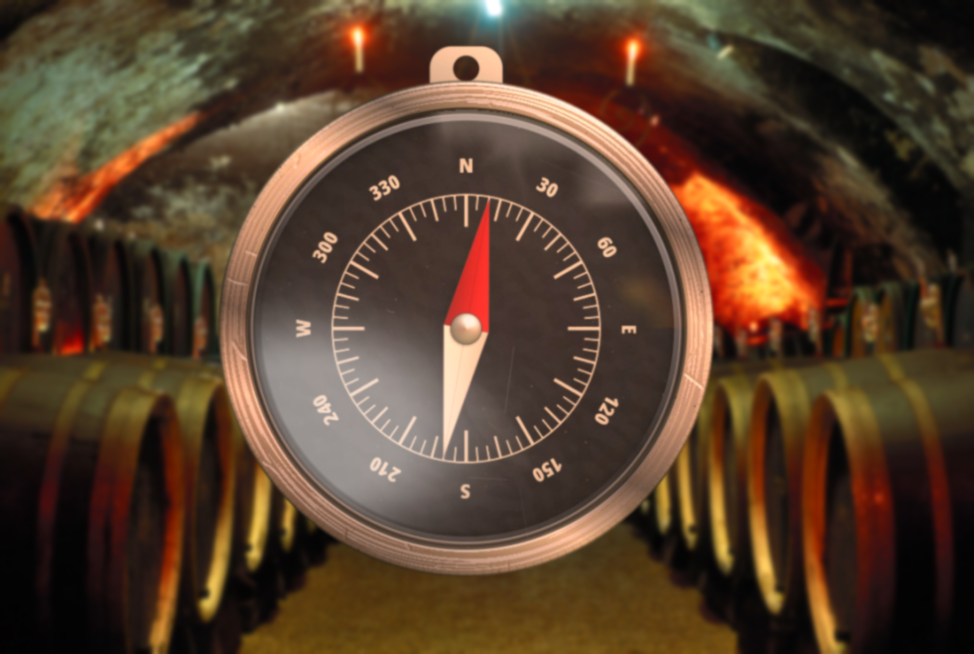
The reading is 10 (°)
